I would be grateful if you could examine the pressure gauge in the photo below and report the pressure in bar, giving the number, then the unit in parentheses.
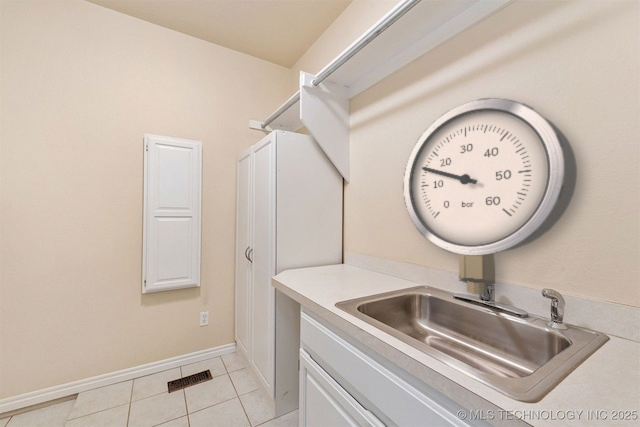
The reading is 15 (bar)
